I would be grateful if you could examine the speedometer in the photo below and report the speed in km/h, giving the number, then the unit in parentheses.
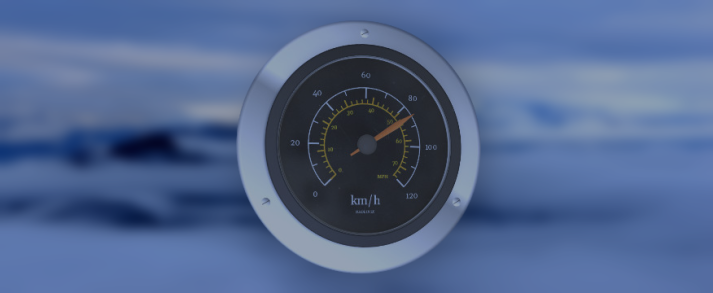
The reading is 85 (km/h)
